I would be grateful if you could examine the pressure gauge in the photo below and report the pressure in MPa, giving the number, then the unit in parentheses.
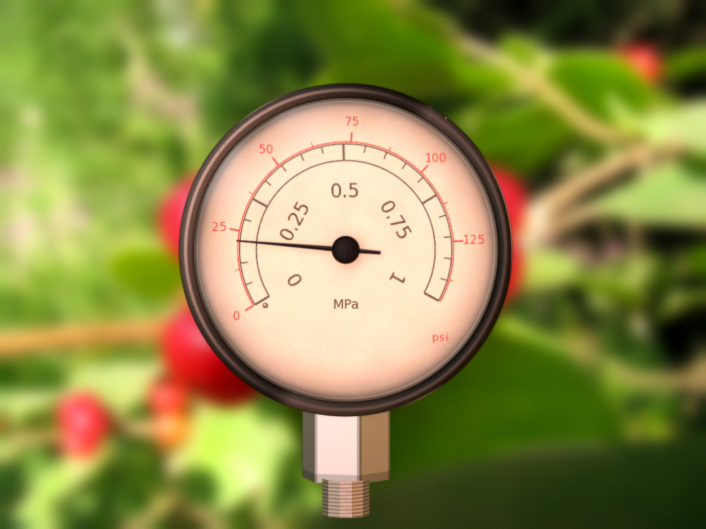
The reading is 0.15 (MPa)
